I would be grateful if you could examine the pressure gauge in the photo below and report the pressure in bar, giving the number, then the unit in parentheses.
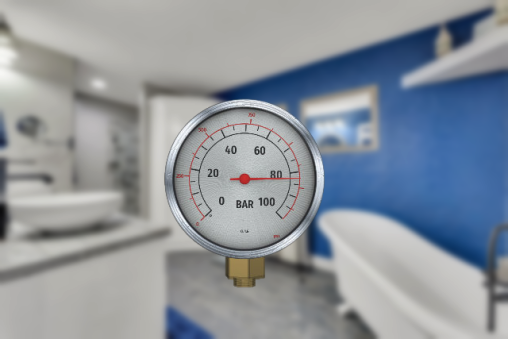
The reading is 82.5 (bar)
